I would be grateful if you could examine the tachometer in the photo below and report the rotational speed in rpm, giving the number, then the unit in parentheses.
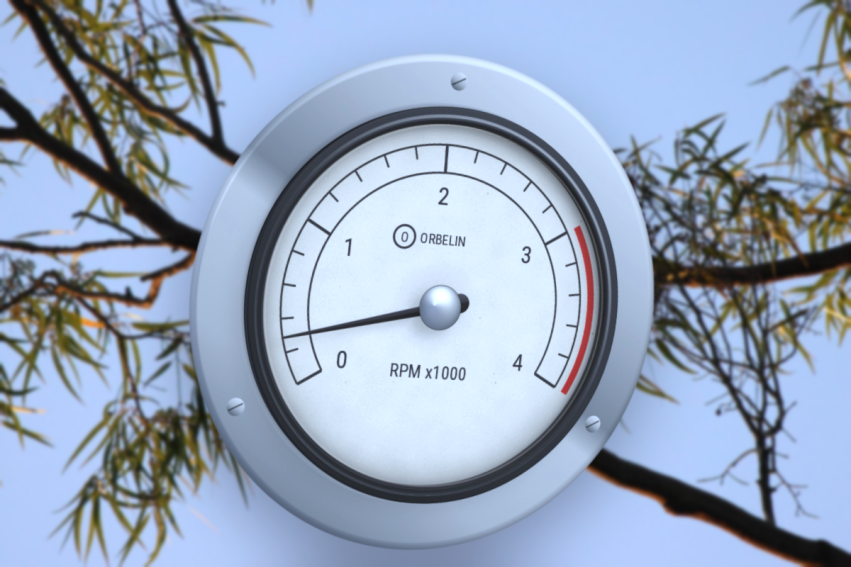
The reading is 300 (rpm)
